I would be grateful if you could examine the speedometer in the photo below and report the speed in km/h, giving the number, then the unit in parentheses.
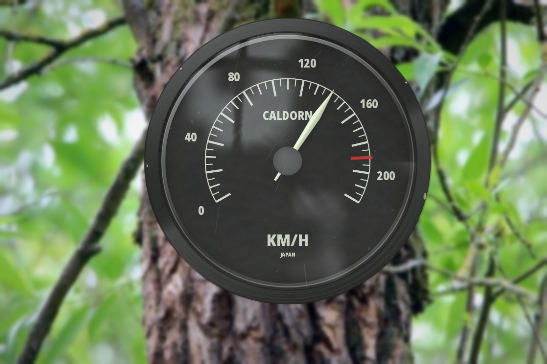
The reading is 140 (km/h)
